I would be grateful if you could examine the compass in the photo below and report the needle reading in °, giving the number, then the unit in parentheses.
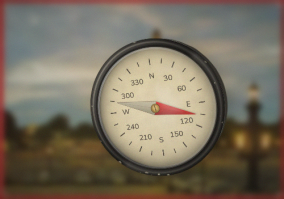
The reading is 105 (°)
